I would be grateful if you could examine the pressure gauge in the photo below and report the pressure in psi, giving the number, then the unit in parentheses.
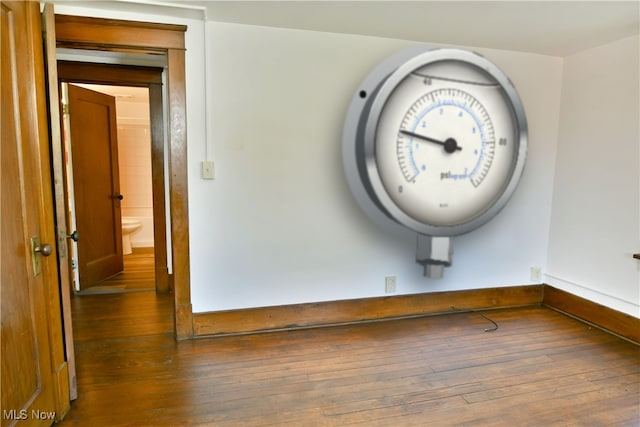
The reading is 20 (psi)
